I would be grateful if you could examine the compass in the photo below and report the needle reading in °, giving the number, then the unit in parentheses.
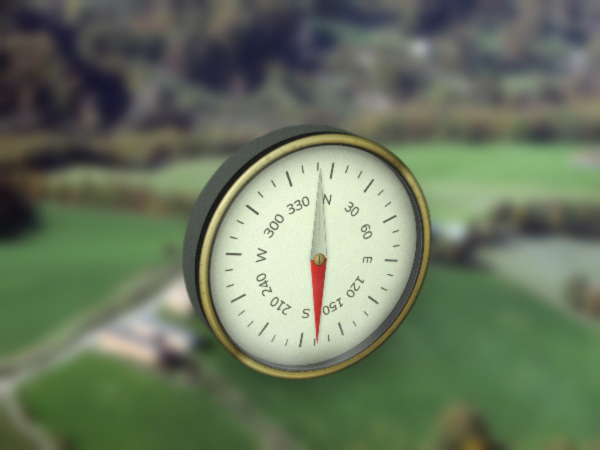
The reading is 170 (°)
